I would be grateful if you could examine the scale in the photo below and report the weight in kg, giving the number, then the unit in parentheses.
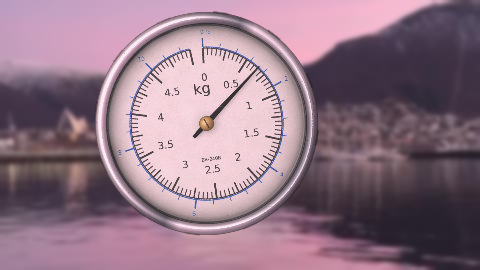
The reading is 0.65 (kg)
